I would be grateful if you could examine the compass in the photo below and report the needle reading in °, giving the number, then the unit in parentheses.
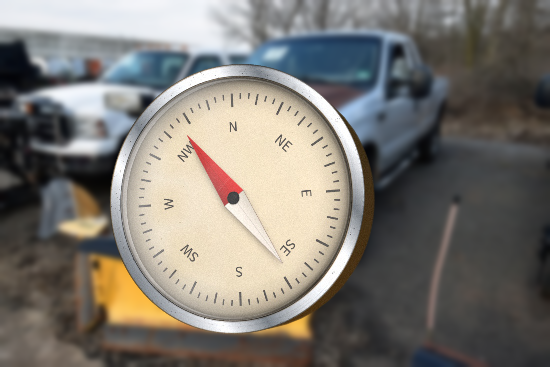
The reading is 325 (°)
